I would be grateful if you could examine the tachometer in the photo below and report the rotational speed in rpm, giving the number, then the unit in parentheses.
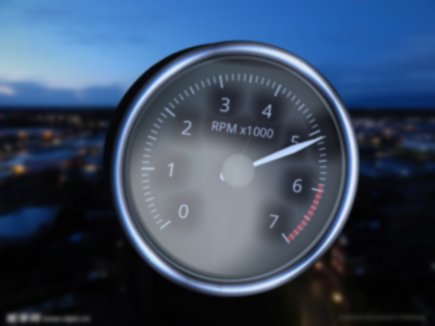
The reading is 5100 (rpm)
